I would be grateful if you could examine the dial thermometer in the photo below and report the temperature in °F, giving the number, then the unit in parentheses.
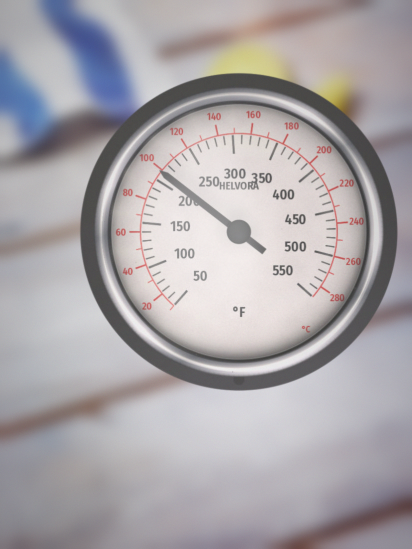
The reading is 210 (°F)
